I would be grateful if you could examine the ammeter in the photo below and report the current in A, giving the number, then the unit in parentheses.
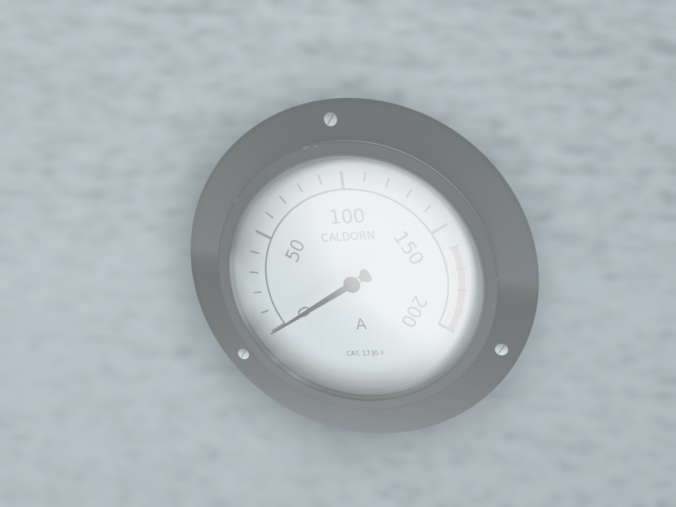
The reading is 0 (A)
